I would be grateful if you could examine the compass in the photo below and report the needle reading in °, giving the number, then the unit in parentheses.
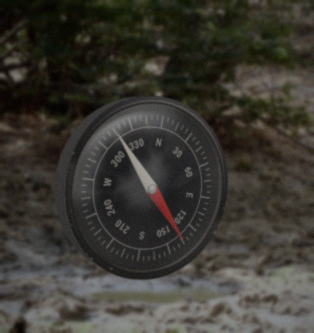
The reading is 135 (°)
